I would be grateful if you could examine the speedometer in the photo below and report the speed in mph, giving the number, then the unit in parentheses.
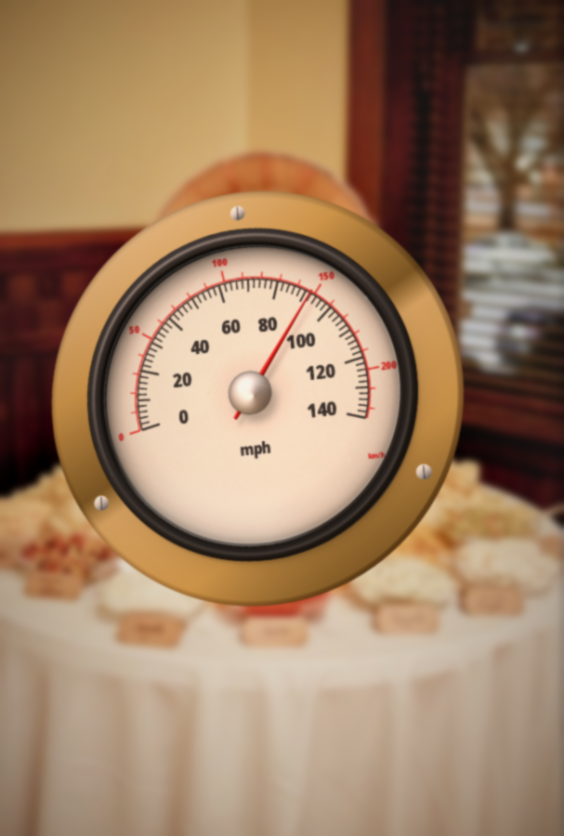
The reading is 92 (mph)
